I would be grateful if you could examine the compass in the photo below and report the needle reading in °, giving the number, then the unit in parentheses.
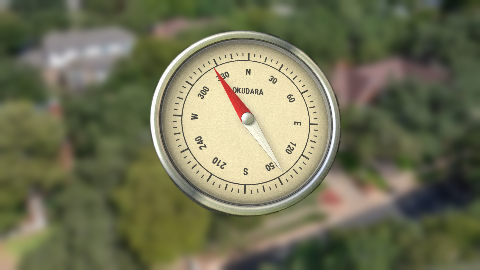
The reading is 325 (°)
